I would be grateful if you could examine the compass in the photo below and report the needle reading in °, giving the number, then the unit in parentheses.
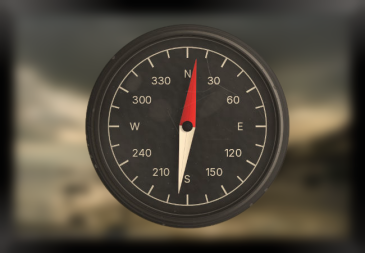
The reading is 7.5 (°)
